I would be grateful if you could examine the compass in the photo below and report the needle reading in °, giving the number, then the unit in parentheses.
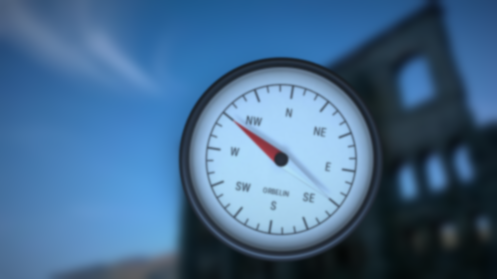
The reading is 300 (°)
